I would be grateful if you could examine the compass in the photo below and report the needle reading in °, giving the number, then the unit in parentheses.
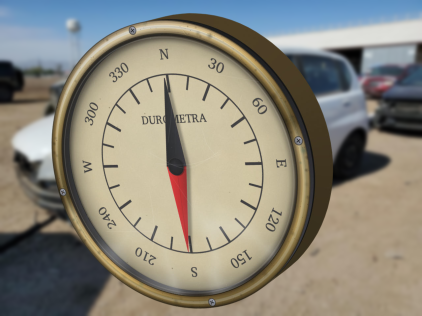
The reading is 180 (°)
